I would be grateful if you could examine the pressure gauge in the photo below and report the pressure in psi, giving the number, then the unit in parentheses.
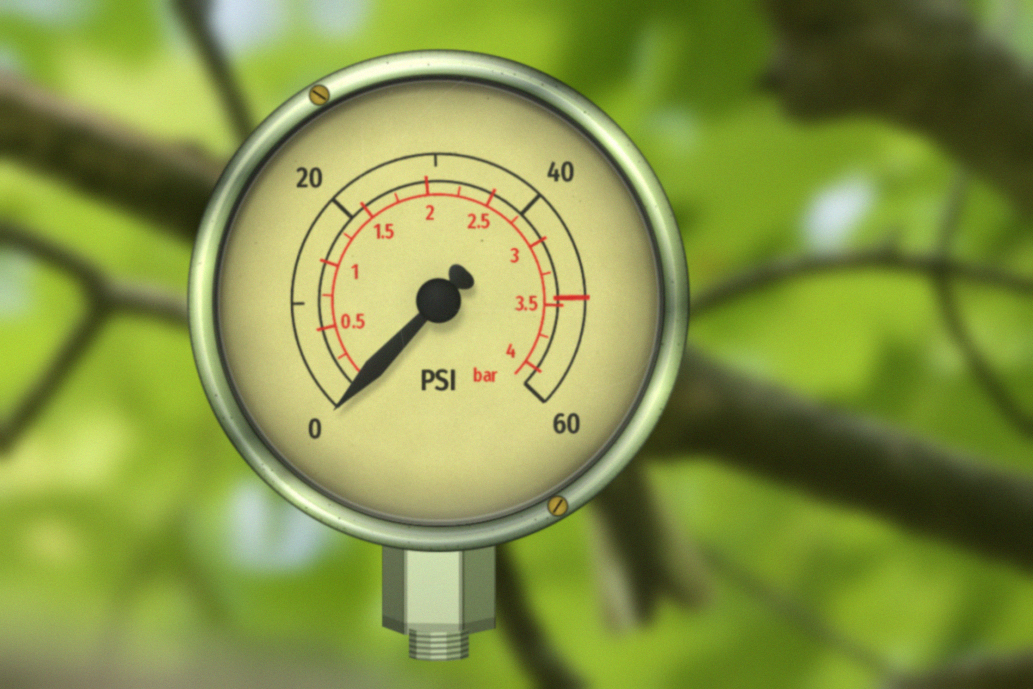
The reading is 0 (psi)
